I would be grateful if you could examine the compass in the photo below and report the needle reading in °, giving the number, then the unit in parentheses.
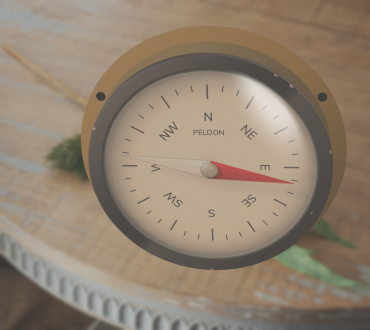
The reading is 100 (°)
